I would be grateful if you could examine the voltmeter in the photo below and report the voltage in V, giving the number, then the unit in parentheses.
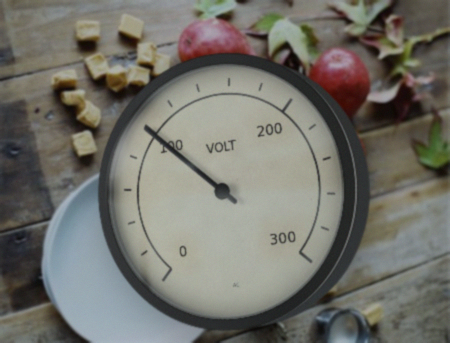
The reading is 100 (V)
